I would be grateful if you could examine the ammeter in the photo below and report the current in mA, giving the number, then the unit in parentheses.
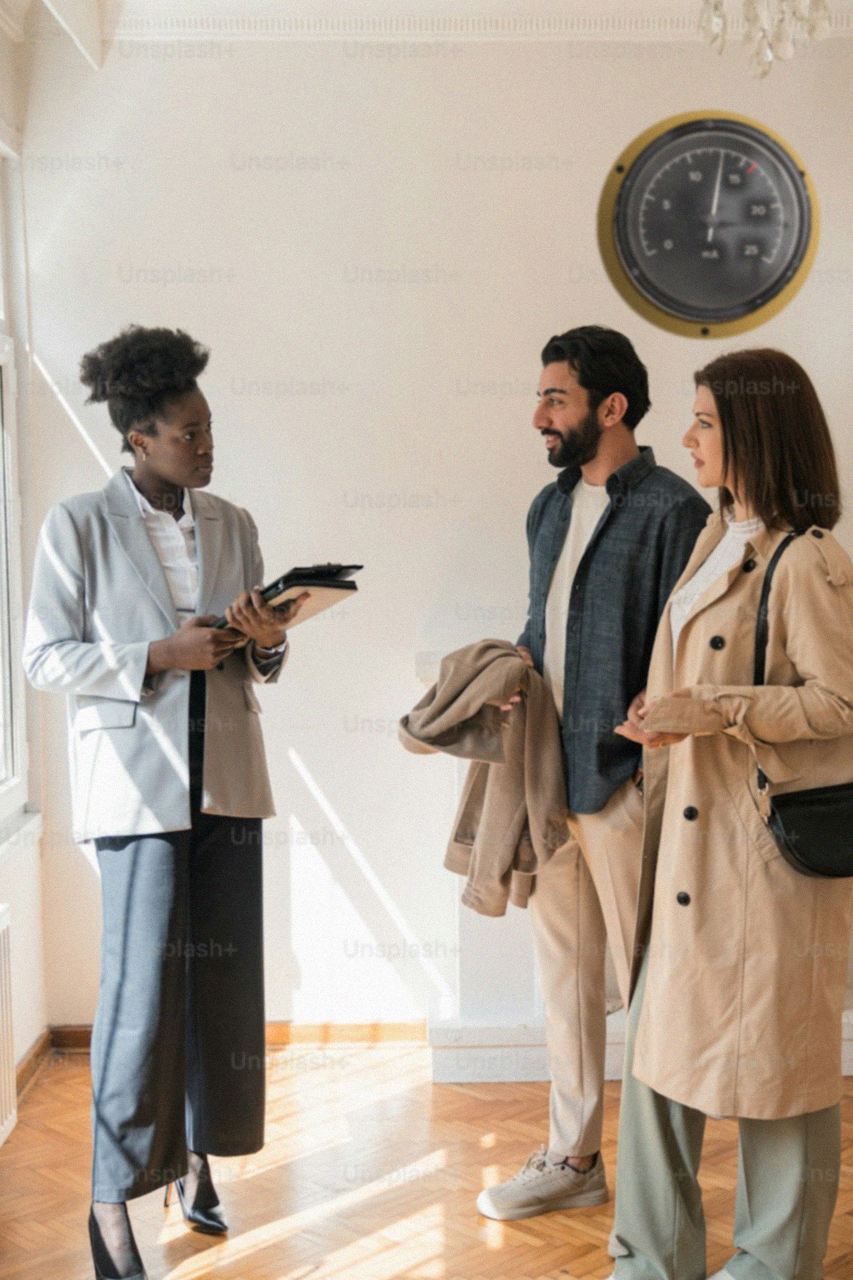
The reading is 13 (mA)
